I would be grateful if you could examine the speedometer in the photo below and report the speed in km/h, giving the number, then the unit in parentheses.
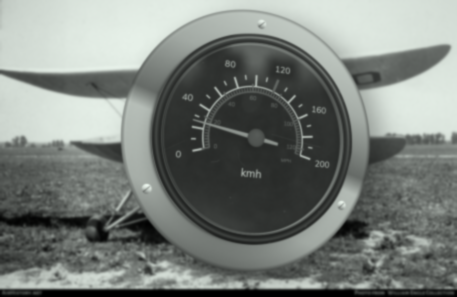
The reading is 25 (km/h)
